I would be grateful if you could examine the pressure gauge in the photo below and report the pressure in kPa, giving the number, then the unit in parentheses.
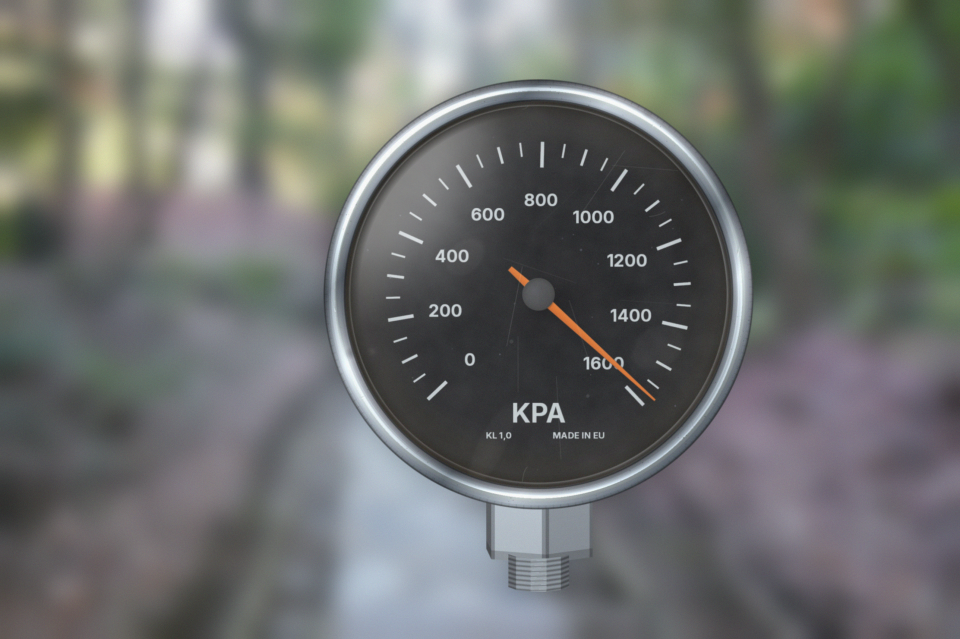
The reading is 1575 (kPa)
